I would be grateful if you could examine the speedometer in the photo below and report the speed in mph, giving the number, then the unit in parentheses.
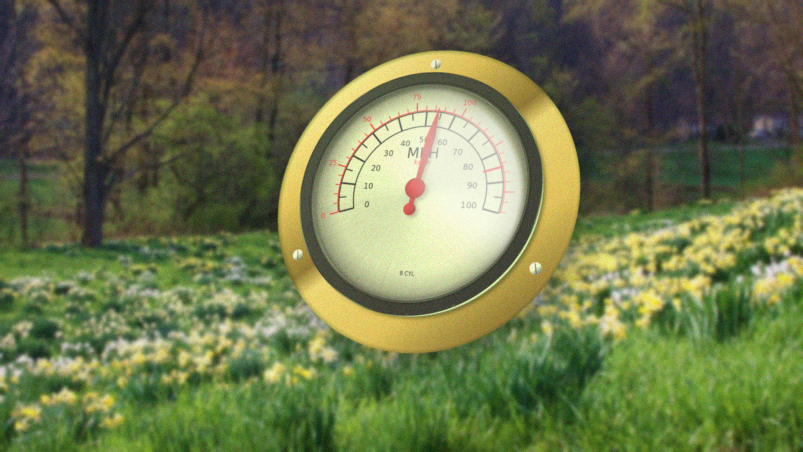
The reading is 55 (mph)
